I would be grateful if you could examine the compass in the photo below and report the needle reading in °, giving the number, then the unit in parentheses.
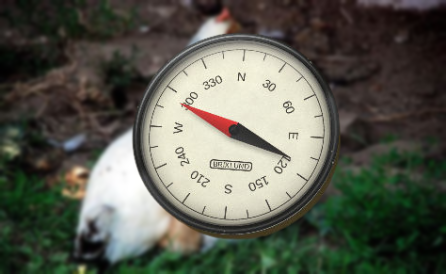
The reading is 292.5 (°)
